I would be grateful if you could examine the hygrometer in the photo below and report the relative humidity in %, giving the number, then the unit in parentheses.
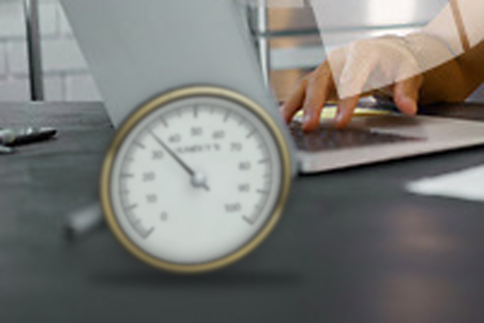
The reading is 35 (%)
